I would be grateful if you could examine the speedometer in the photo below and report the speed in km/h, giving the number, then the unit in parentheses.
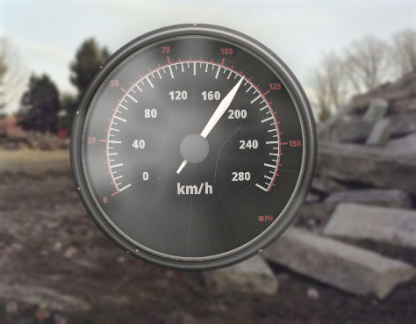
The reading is 180 (km/h)
